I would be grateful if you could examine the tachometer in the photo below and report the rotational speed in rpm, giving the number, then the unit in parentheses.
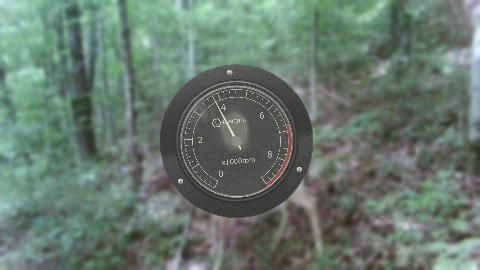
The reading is 3800 (rpm)
